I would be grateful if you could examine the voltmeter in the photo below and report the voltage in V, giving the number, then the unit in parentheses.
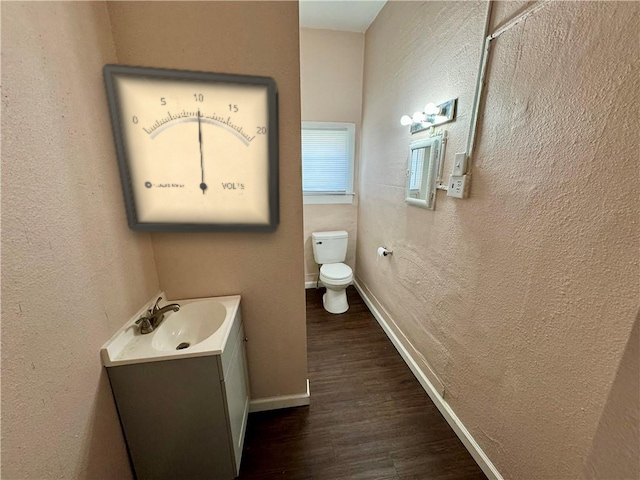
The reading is 10 (V)
